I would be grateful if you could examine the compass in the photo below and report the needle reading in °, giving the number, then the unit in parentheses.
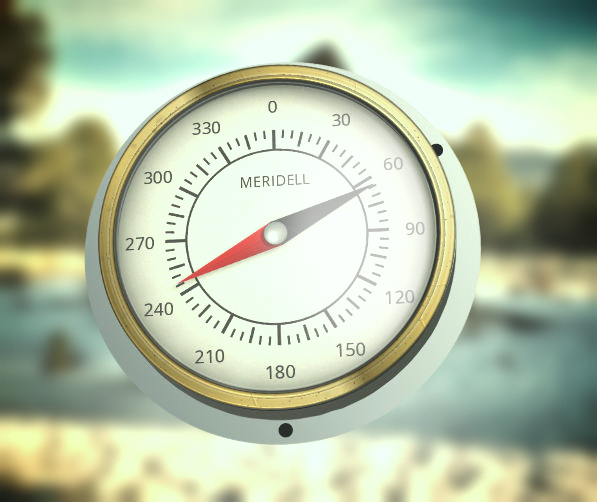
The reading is 245 (°)
